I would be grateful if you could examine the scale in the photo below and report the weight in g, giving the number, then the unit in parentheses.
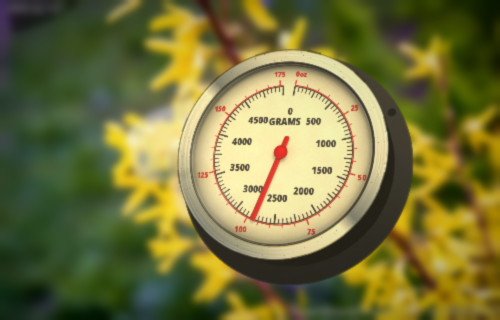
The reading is 2750 (g)
